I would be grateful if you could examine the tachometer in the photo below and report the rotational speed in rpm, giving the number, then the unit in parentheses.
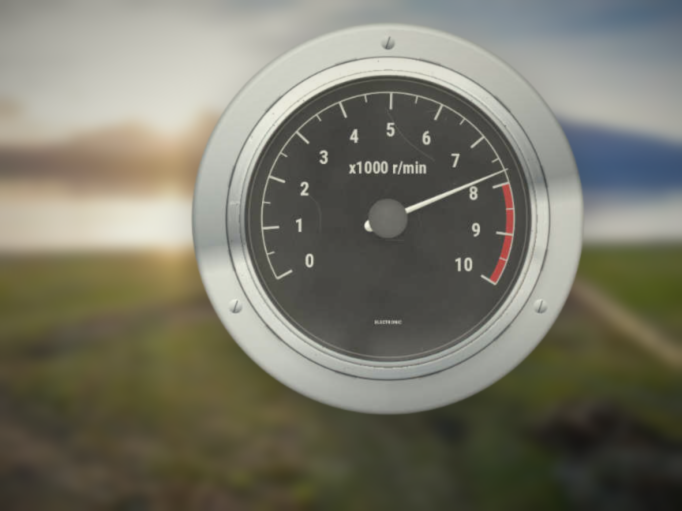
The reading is 7750 (rpm)
